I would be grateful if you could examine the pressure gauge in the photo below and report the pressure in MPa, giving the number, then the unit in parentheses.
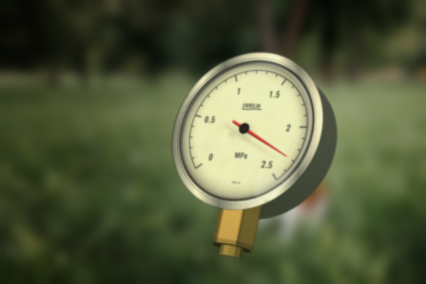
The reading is 2.3 (MPa)
